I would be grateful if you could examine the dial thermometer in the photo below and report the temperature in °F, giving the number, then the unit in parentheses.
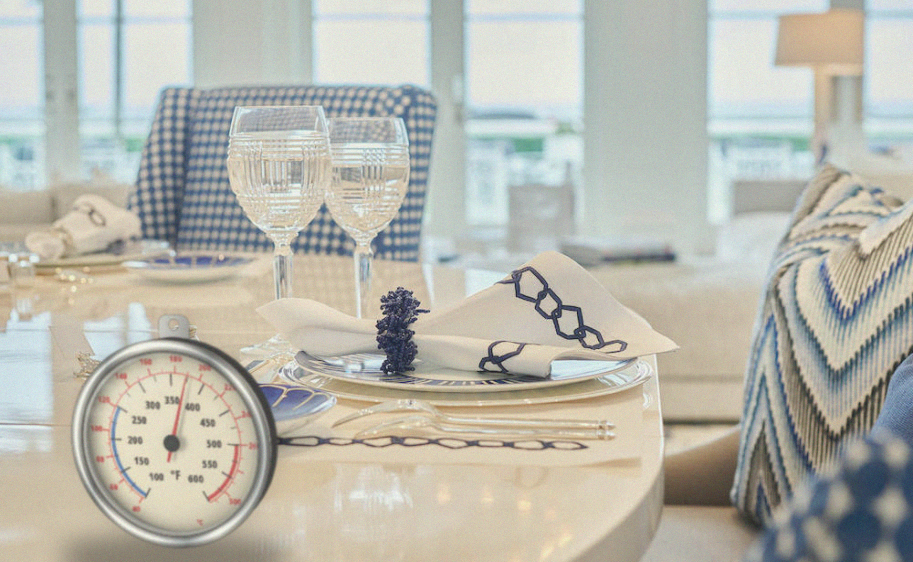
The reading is 375 (°F)
